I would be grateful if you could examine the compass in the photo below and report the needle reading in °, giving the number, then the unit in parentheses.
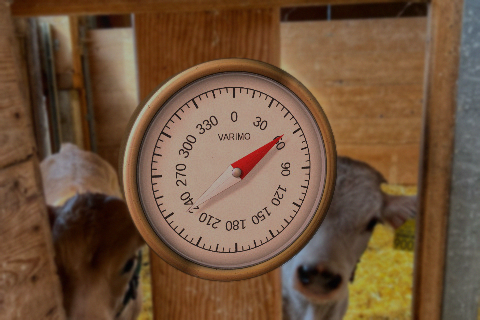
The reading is 55 (°)
